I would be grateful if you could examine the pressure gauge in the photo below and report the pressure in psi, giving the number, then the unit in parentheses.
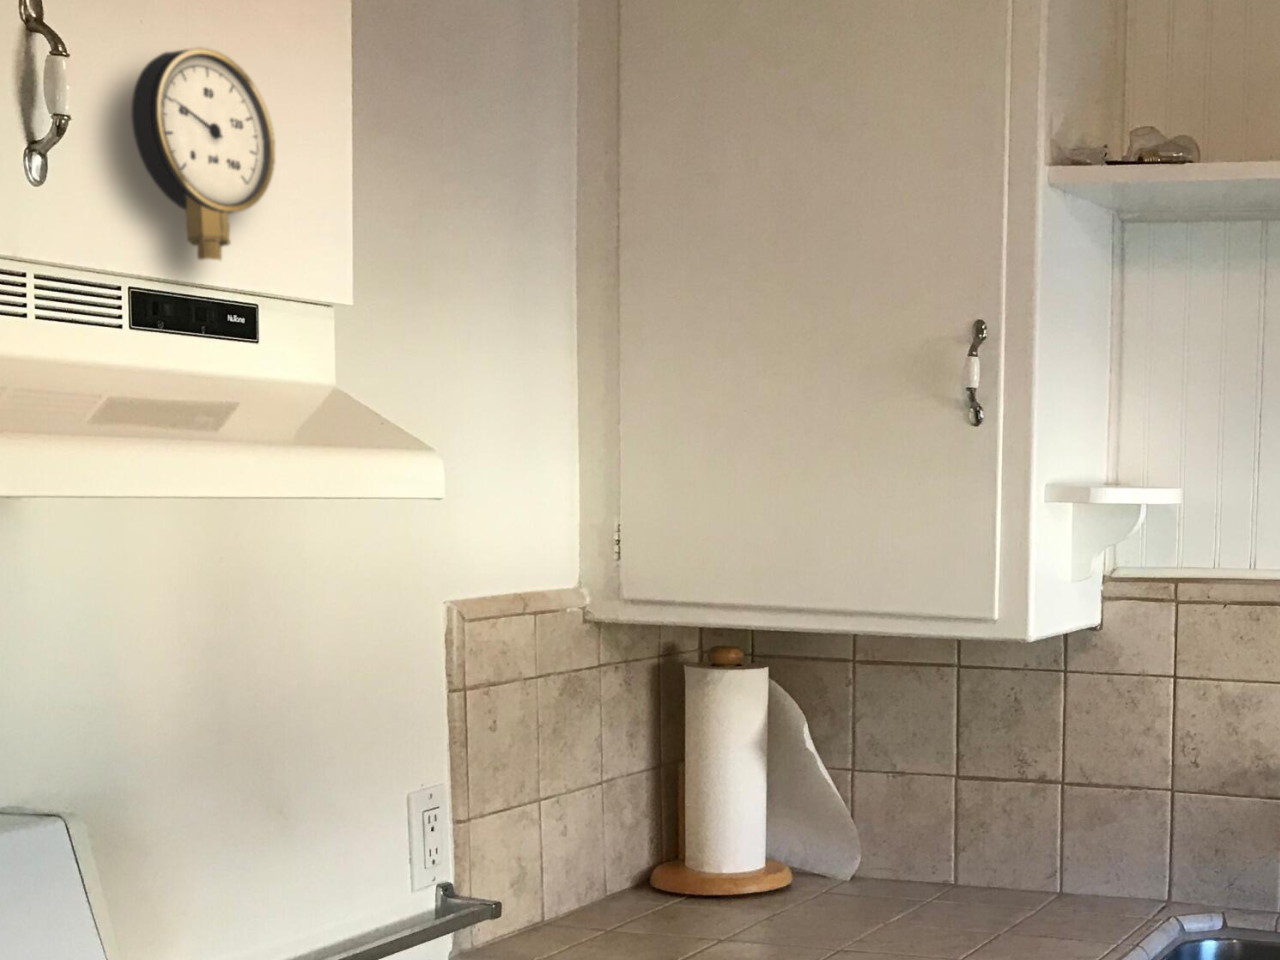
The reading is 40 (psi)
